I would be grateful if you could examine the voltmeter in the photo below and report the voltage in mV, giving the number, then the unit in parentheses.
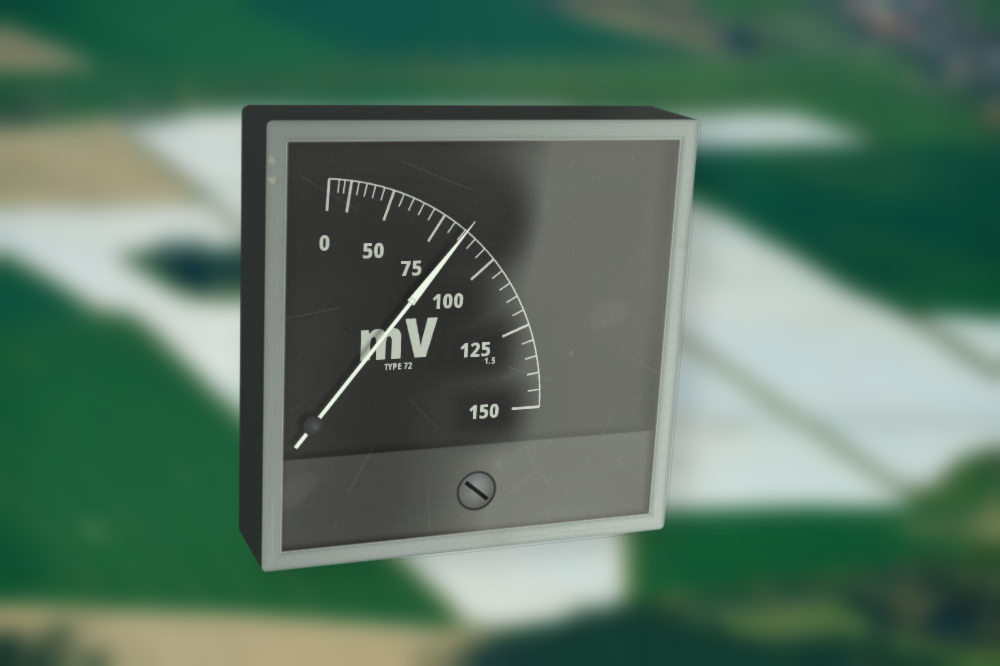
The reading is 85 (mV)
